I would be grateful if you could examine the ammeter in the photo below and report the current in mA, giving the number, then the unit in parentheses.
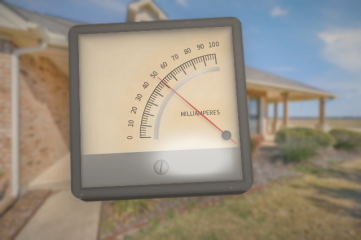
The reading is 50 (mA)
